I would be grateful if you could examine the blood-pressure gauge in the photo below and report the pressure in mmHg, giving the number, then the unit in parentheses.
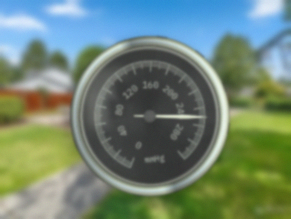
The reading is 250 (mmHg)
